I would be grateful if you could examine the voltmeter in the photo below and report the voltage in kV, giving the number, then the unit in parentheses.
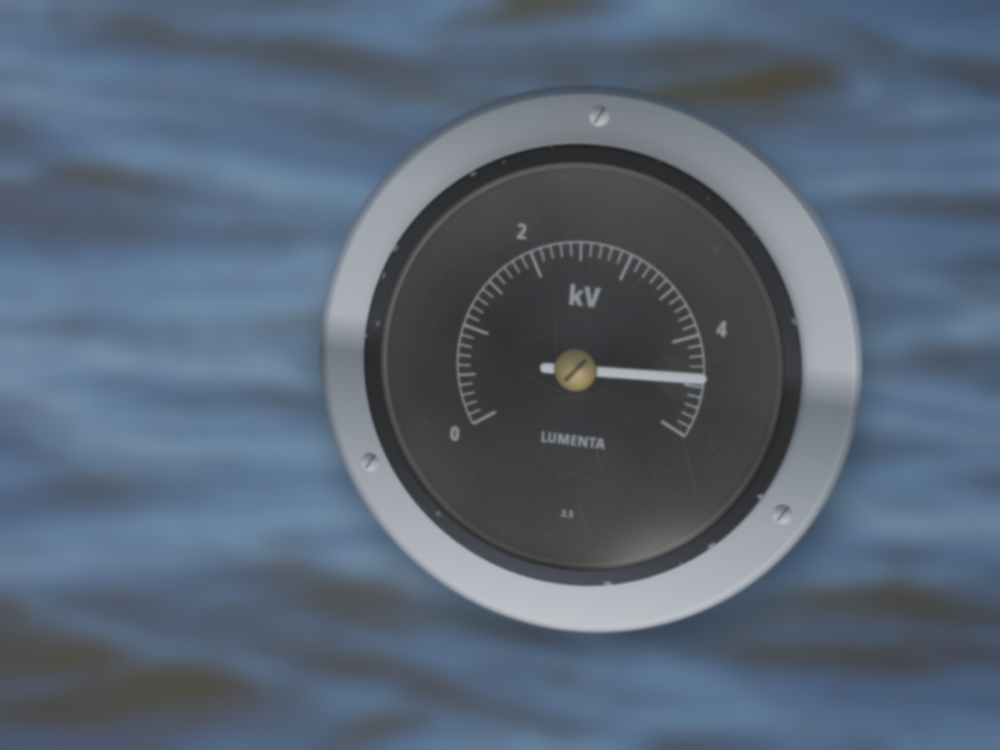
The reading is 4.4 (kV)
